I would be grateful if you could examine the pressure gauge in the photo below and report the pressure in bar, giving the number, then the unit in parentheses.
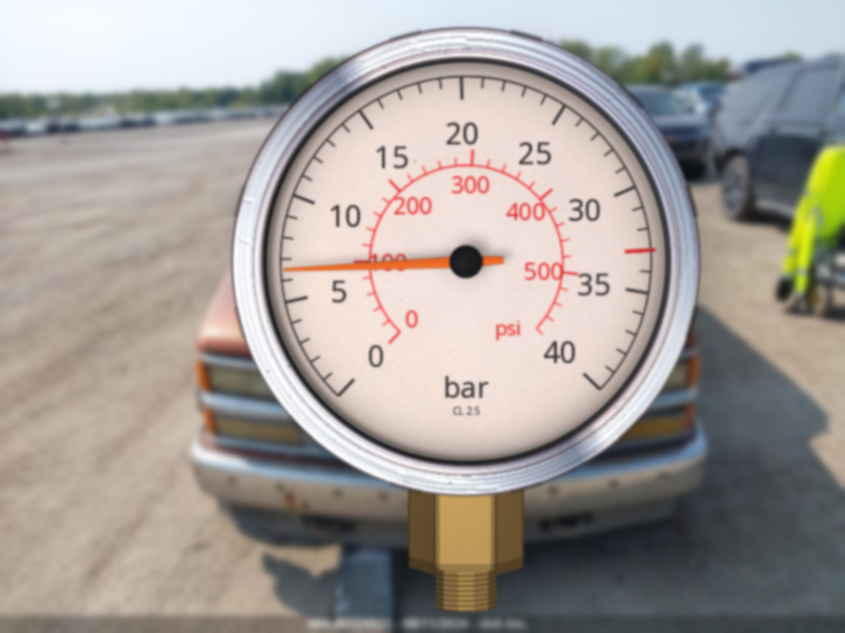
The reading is 6.5 (bar)
